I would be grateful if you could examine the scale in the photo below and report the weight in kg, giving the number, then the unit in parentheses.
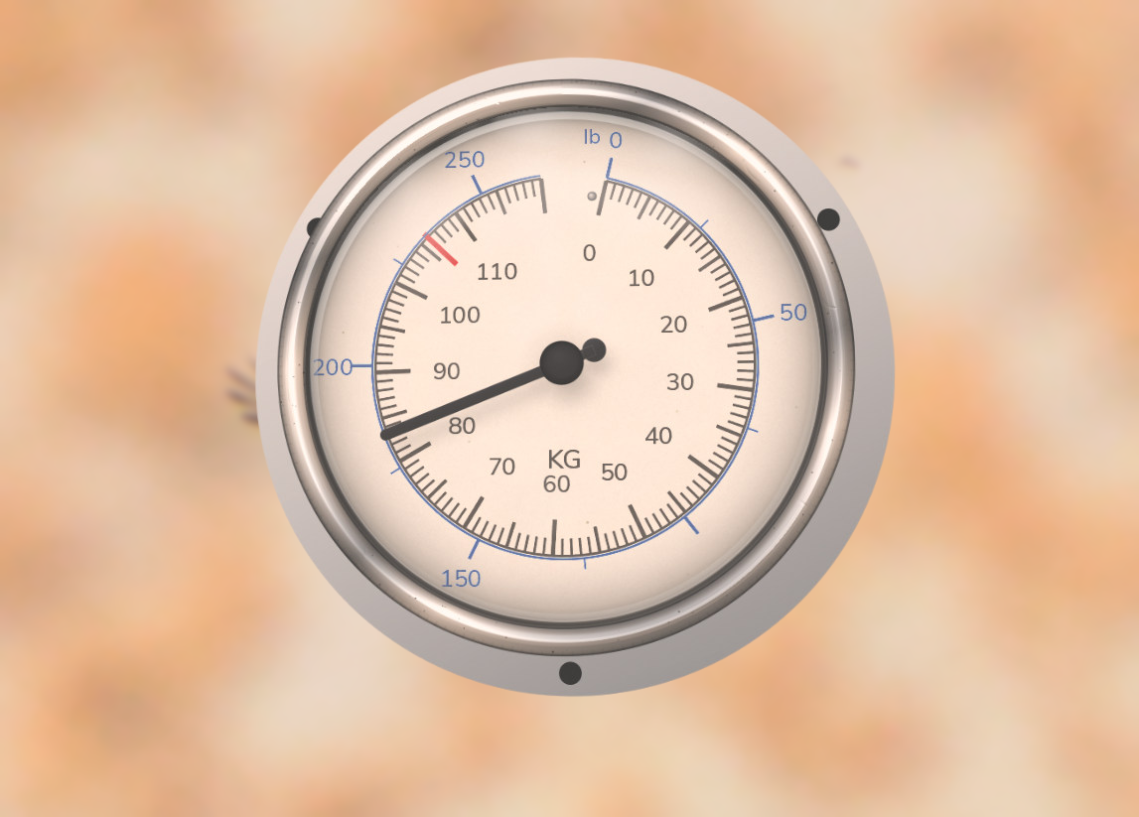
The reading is 83 (kg)
